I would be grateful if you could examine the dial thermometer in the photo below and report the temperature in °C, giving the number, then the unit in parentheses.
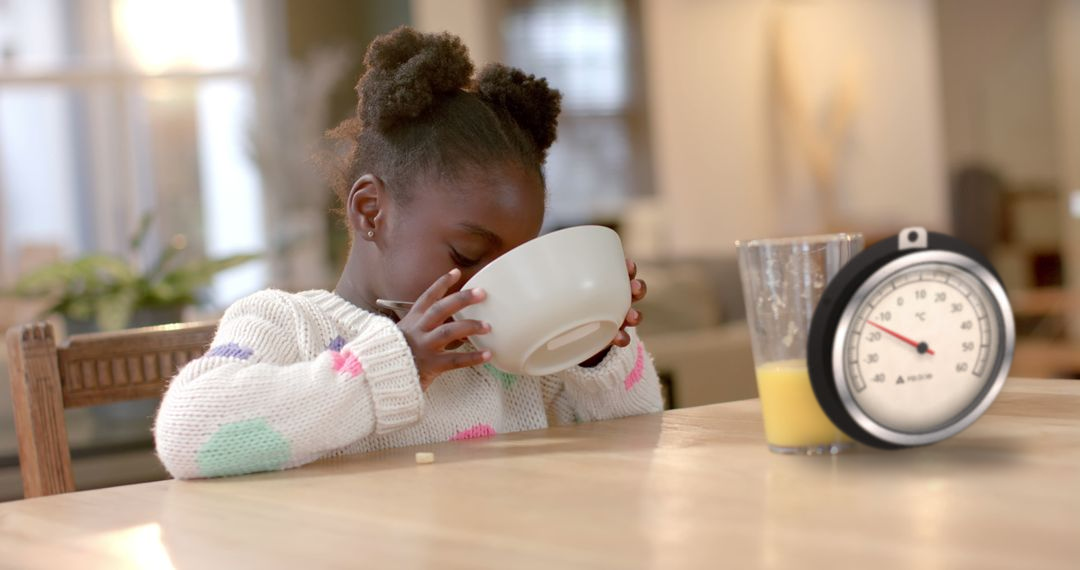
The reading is -15 (°C)
